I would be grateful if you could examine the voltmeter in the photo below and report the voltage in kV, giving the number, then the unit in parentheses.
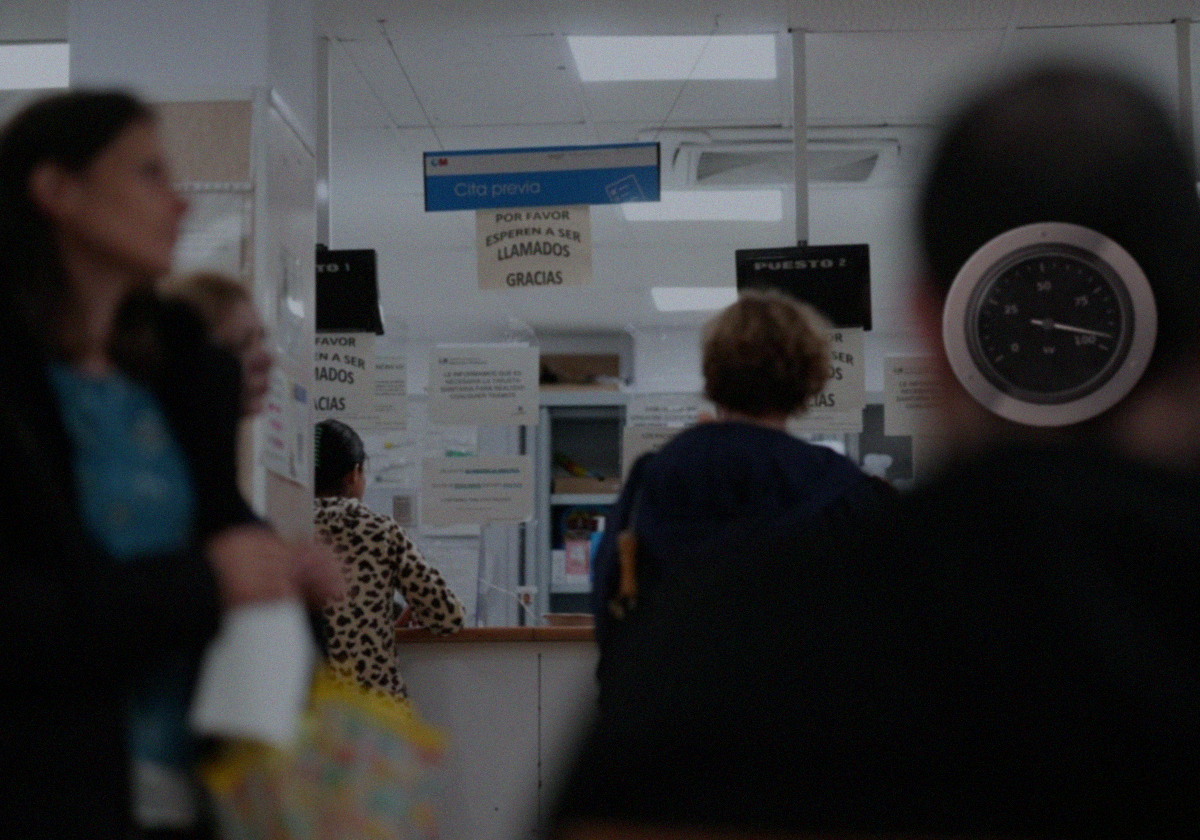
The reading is 95 (kV)
